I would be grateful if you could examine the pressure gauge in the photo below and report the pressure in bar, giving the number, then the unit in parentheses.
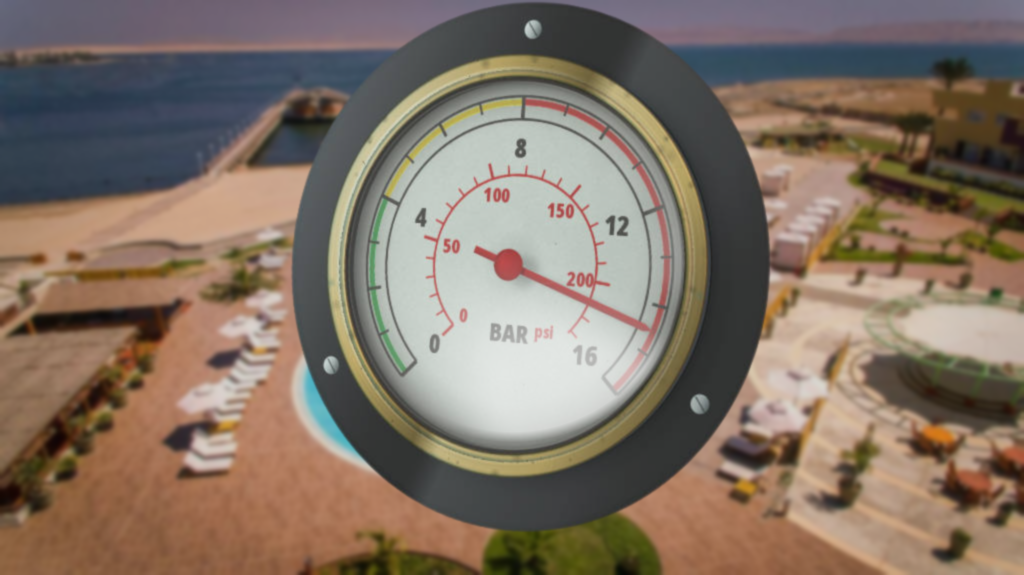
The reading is 14.5 (bar)
